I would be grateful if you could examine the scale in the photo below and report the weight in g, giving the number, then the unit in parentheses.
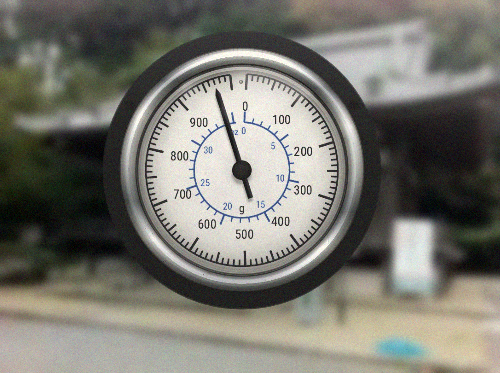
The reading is 970 (g)
